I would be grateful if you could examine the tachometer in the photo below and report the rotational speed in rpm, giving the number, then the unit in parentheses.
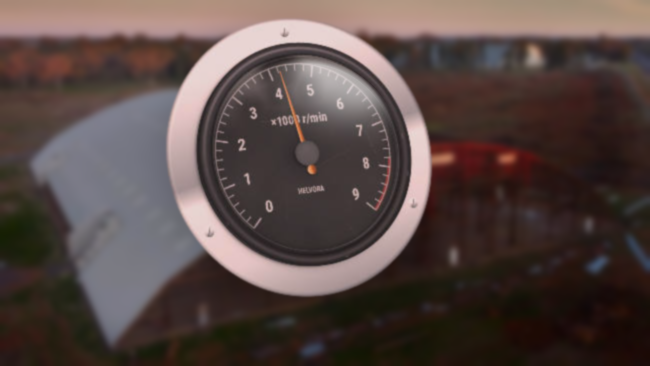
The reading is 4200 (rpm)
